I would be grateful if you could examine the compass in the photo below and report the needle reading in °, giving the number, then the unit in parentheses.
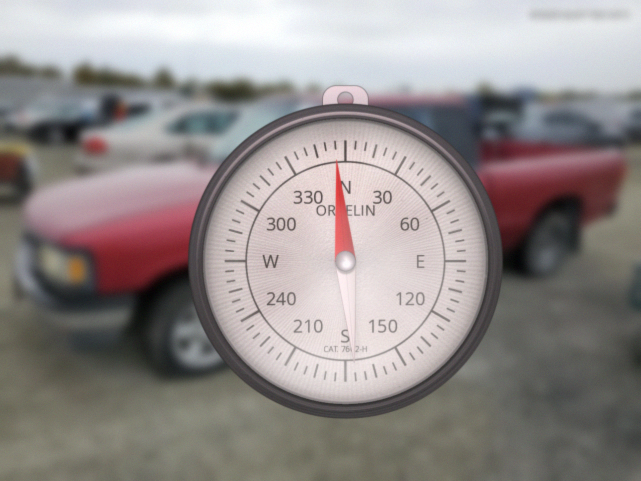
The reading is 355 (°)
